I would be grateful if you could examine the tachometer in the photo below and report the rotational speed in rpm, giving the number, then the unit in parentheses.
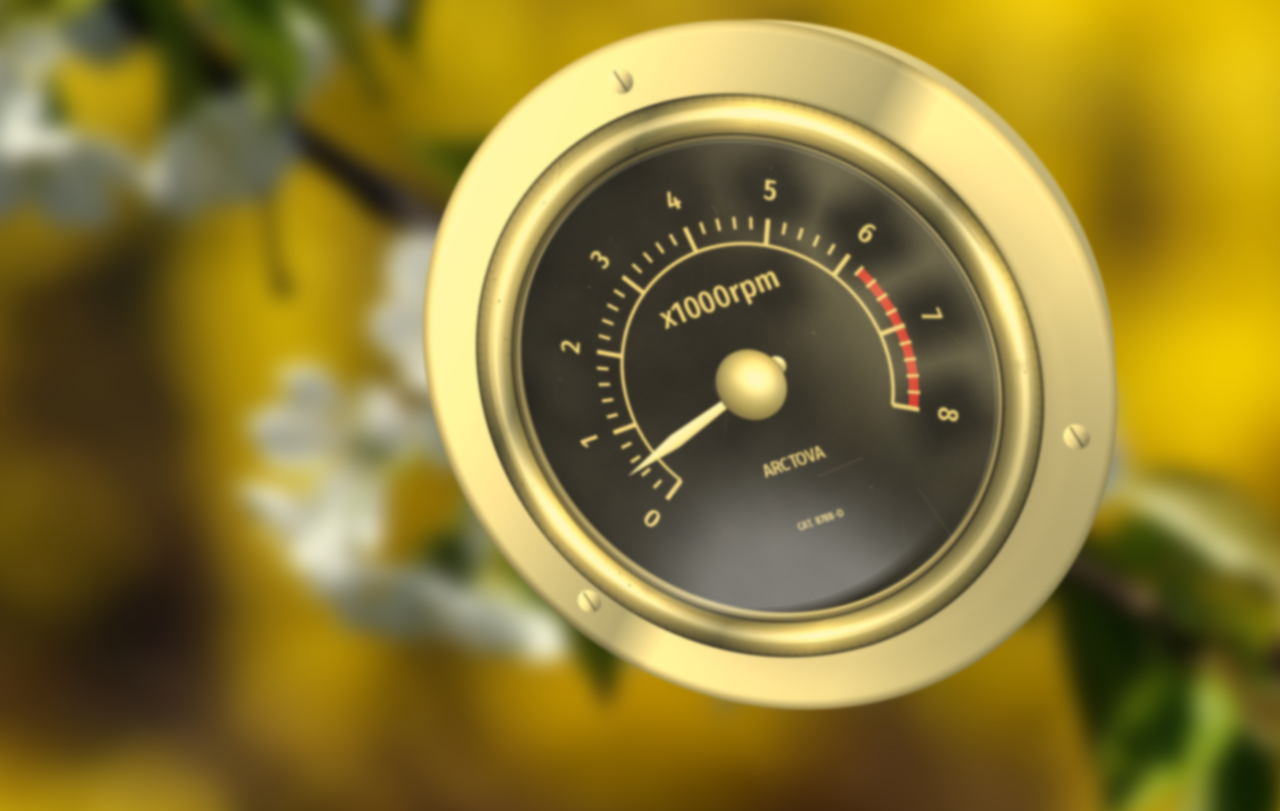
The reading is 500 (rpm)
